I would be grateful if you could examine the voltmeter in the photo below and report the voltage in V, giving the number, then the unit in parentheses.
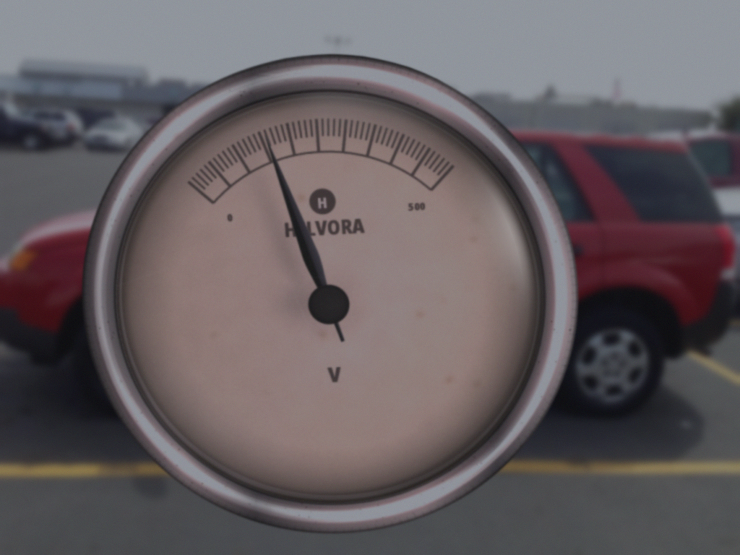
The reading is 160 (V)
